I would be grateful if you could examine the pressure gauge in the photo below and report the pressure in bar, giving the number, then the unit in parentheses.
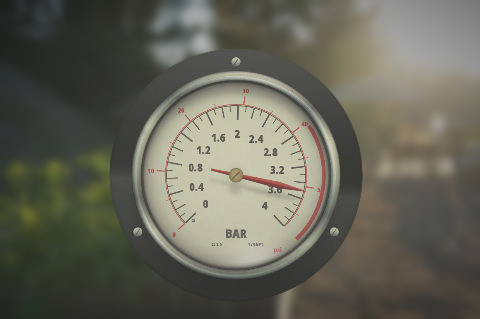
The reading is 3.5 (bar)
